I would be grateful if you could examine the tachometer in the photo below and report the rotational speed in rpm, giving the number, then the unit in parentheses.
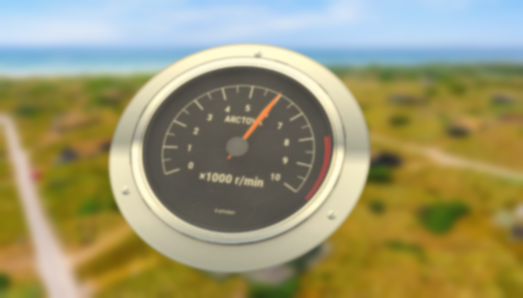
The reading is 6000 (rpm)
